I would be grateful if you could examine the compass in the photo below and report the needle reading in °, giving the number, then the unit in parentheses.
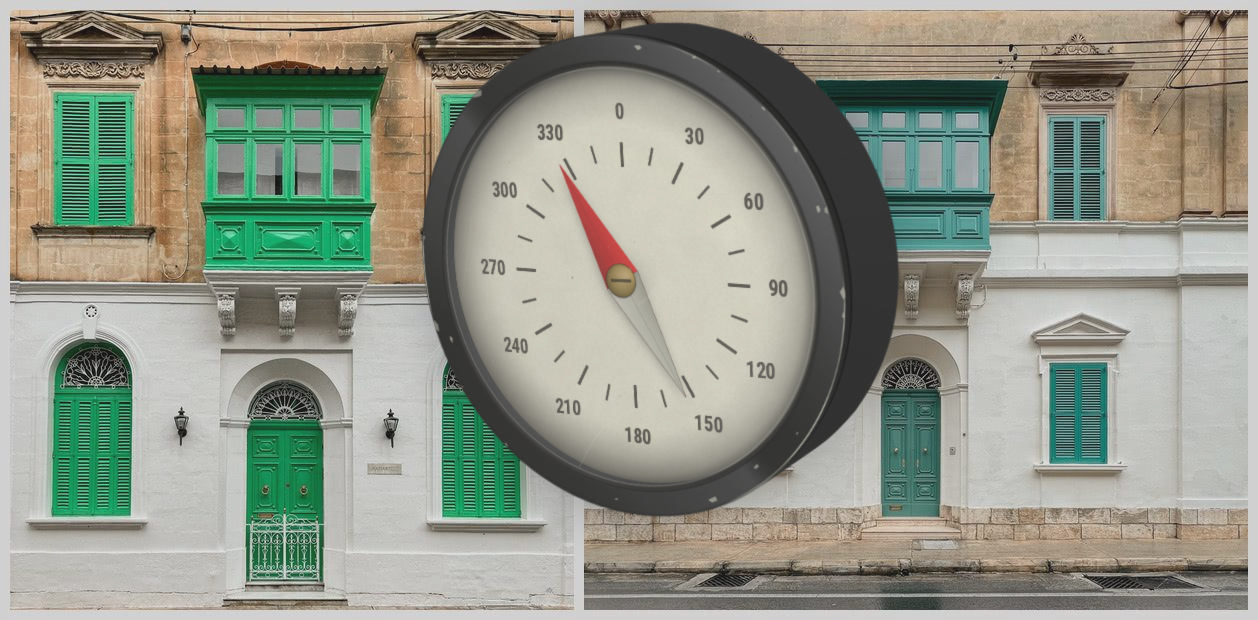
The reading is 330 (°)
